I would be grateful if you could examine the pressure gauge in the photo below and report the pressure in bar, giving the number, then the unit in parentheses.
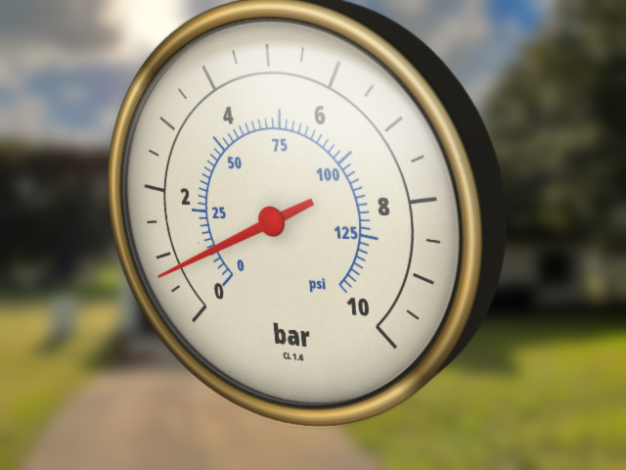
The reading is 0.75 (bar)
